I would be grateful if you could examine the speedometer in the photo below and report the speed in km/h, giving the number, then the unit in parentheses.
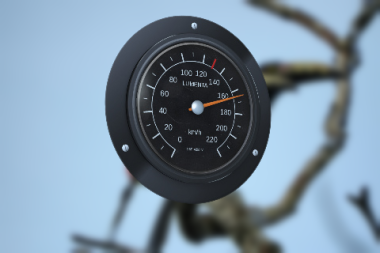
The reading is 165 (km/h)
